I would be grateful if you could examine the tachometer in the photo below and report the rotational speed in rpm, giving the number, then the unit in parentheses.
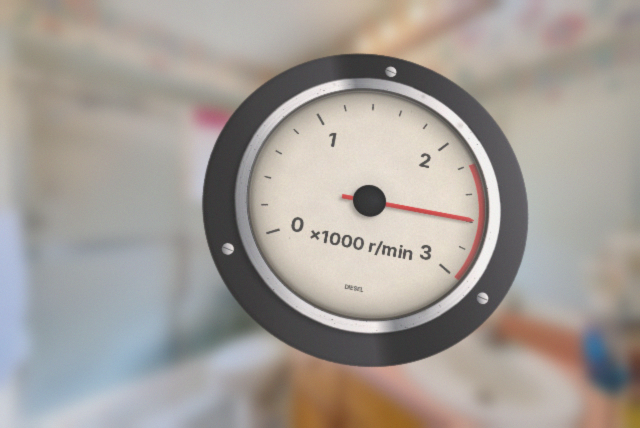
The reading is 2600 (rpm)
